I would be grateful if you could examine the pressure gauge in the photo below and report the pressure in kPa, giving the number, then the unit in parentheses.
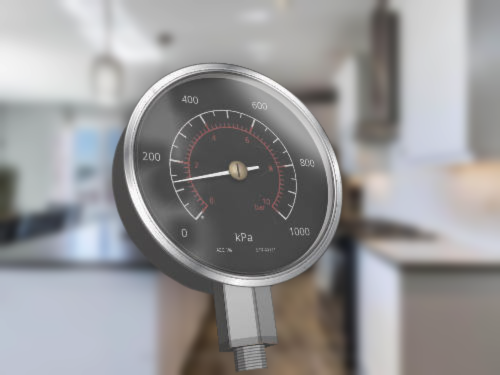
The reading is 125 (kPa)
